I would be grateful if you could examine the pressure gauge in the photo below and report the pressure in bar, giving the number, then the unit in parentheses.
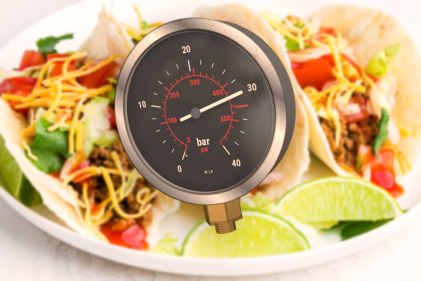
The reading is 30 (bar)
